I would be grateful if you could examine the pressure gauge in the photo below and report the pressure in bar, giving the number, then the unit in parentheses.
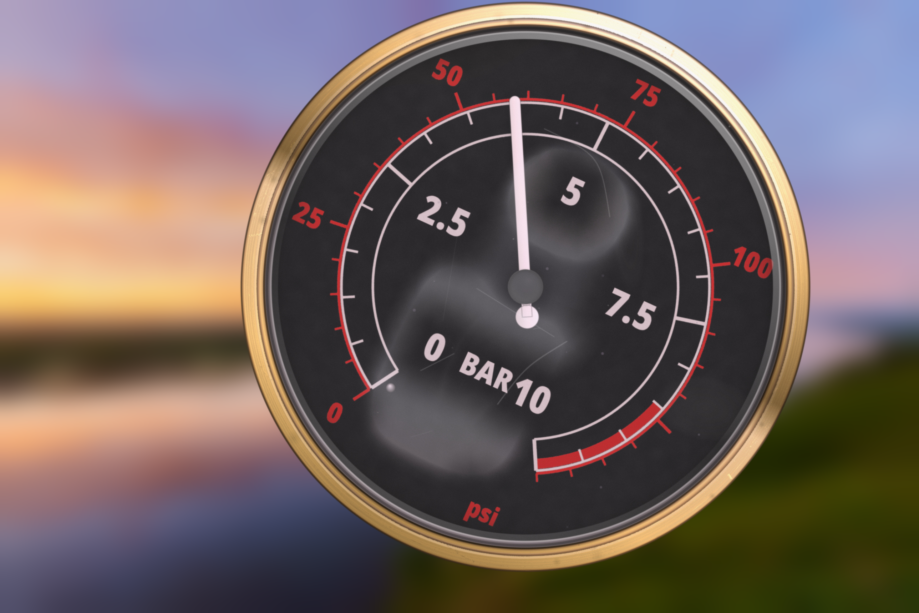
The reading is 4 (bar)
